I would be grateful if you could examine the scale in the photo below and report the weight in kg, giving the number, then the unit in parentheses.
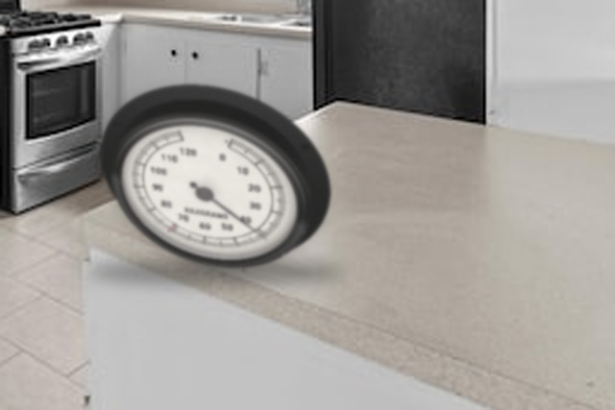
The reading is 40 (kg)
